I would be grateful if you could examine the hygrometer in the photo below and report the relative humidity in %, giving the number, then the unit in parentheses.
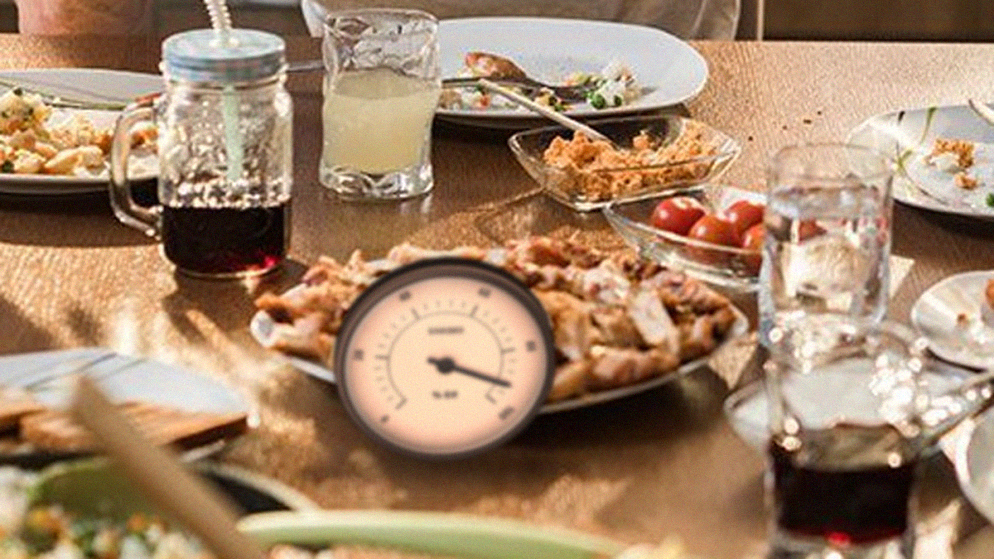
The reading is 92 (%)
